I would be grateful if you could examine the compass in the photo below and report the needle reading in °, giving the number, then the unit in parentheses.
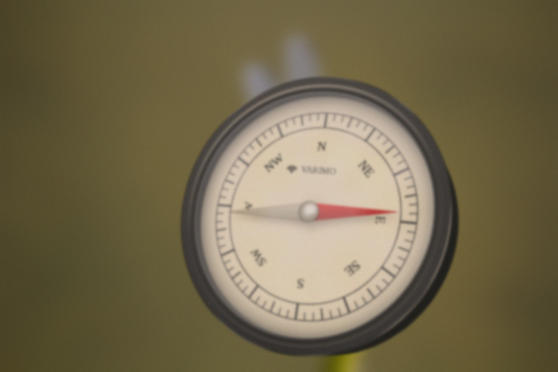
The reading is 85 (°)
